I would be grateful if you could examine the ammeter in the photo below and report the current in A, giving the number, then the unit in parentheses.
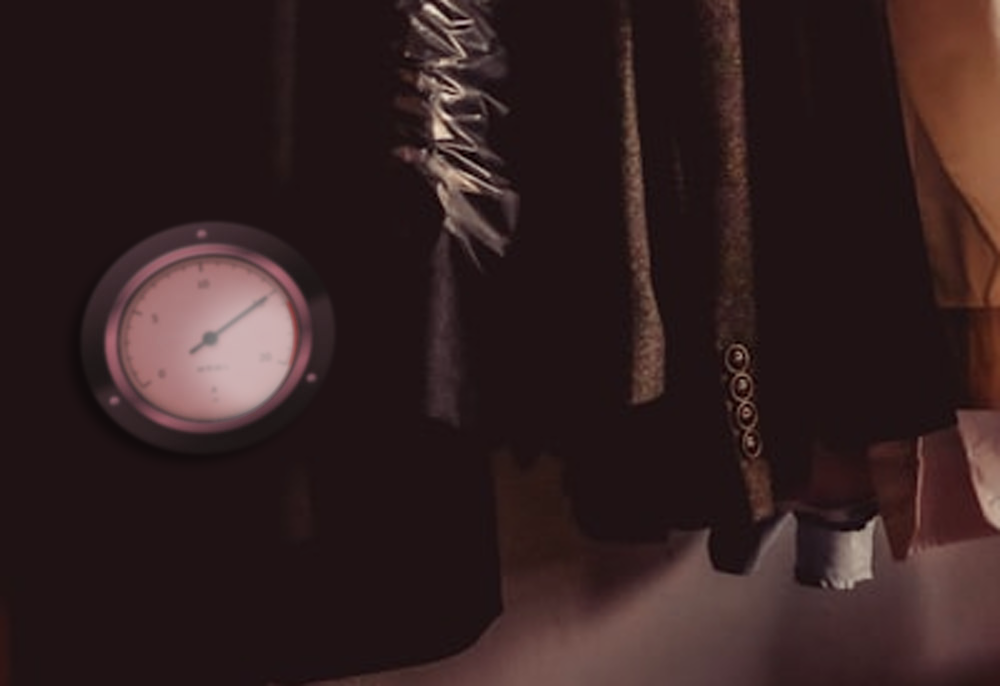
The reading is 15 (A)
